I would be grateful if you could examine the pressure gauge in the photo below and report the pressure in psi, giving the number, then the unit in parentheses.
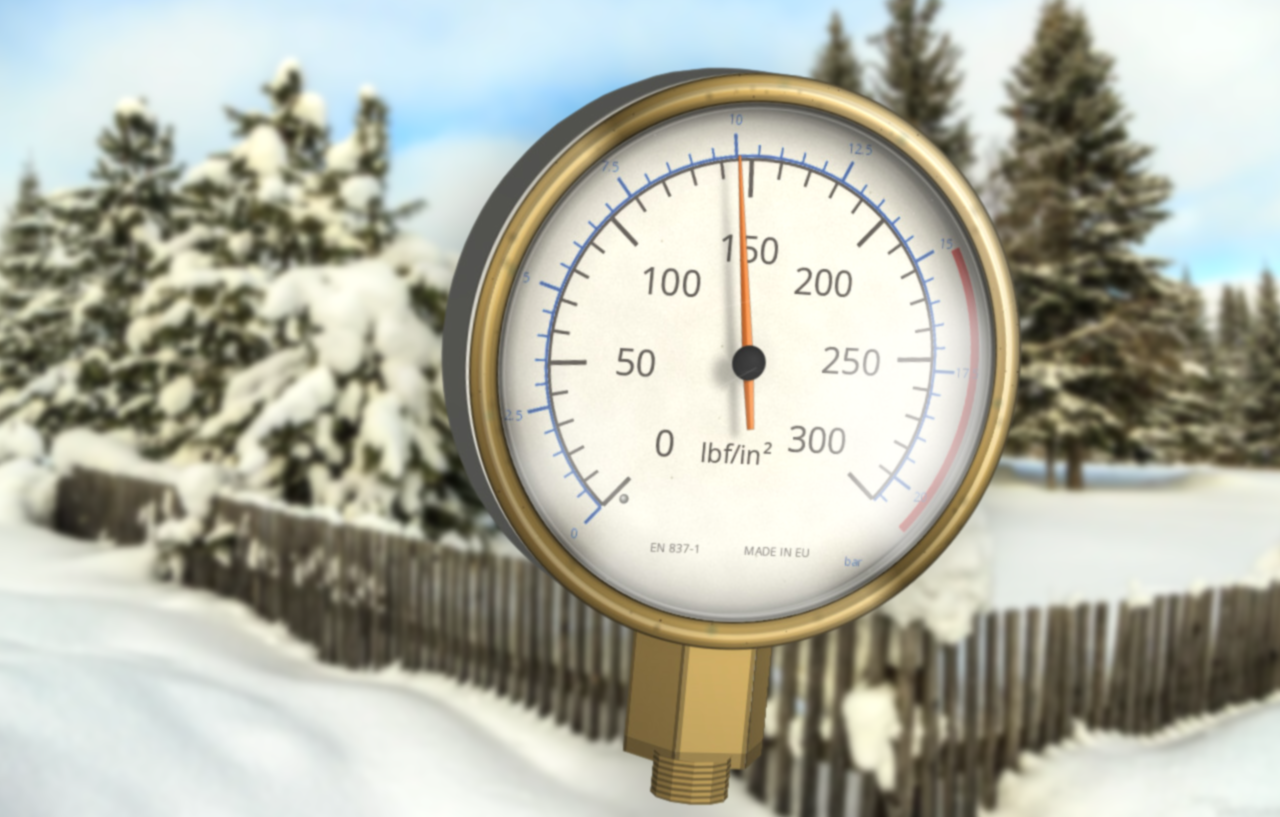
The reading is 145 (psi)
